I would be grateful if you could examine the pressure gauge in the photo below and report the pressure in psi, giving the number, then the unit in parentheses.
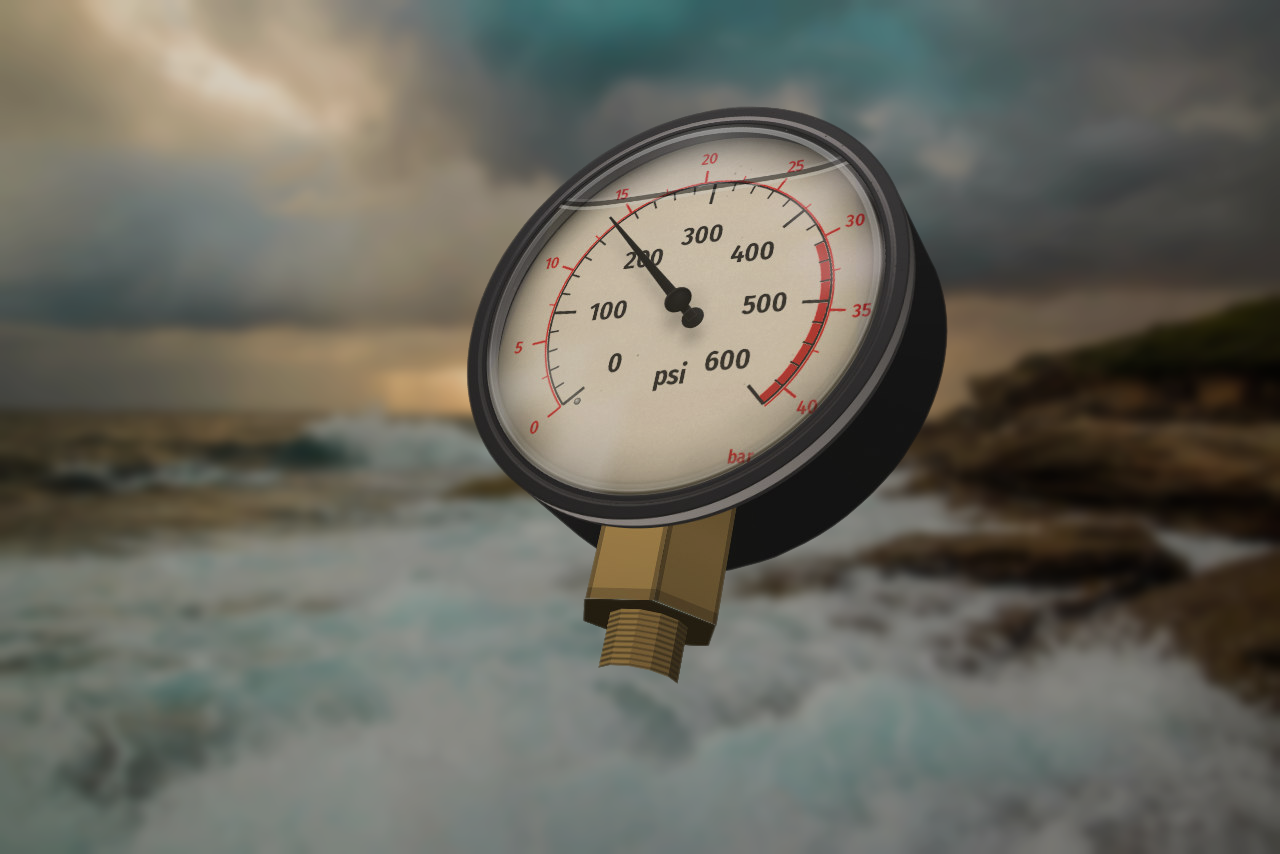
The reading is 200 (psi)
